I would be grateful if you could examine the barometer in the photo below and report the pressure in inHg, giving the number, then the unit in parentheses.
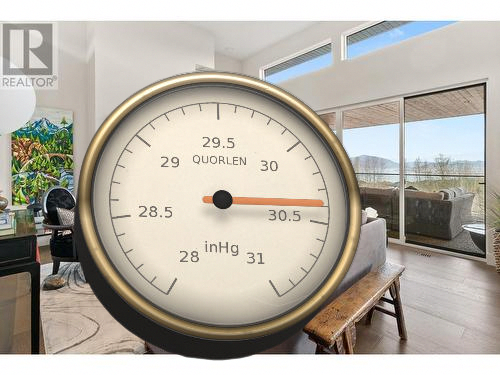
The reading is 30.4 (inHg)
